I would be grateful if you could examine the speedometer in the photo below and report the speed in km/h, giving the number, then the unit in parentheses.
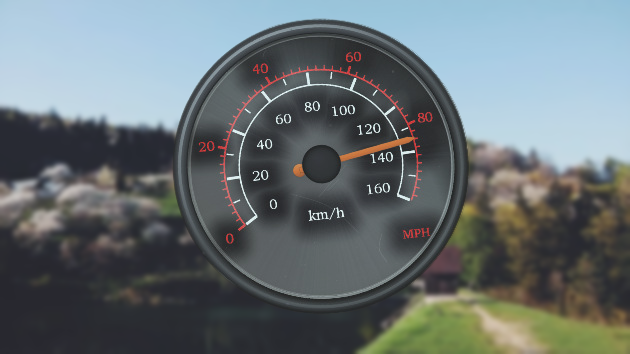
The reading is 135 (km/h)
